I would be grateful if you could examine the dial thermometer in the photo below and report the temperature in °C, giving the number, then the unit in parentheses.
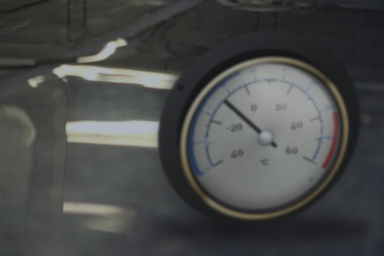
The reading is -10 (°C)
